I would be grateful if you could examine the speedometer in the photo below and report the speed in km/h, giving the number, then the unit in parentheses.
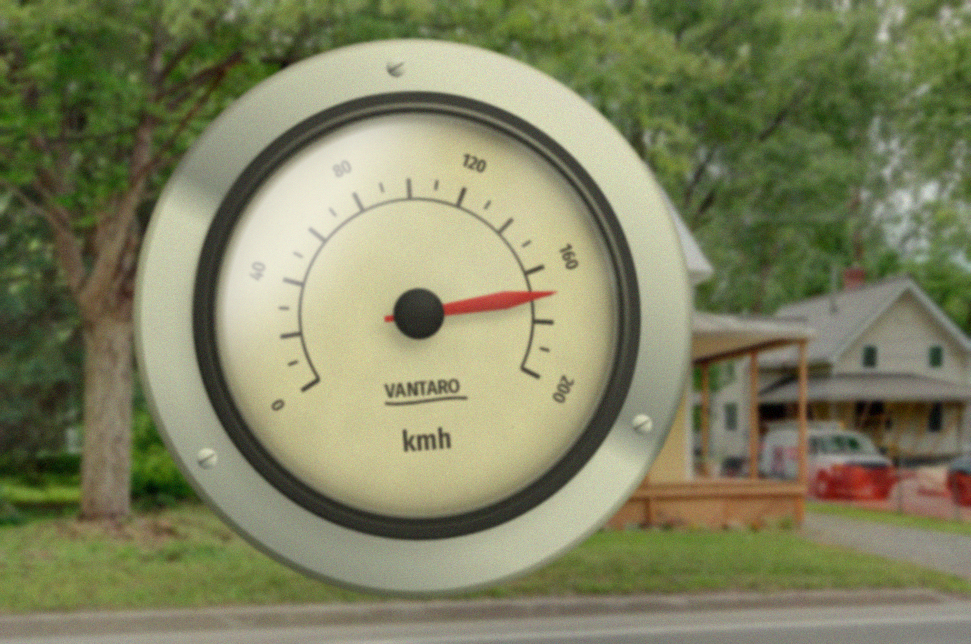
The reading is 170 (km/h)
